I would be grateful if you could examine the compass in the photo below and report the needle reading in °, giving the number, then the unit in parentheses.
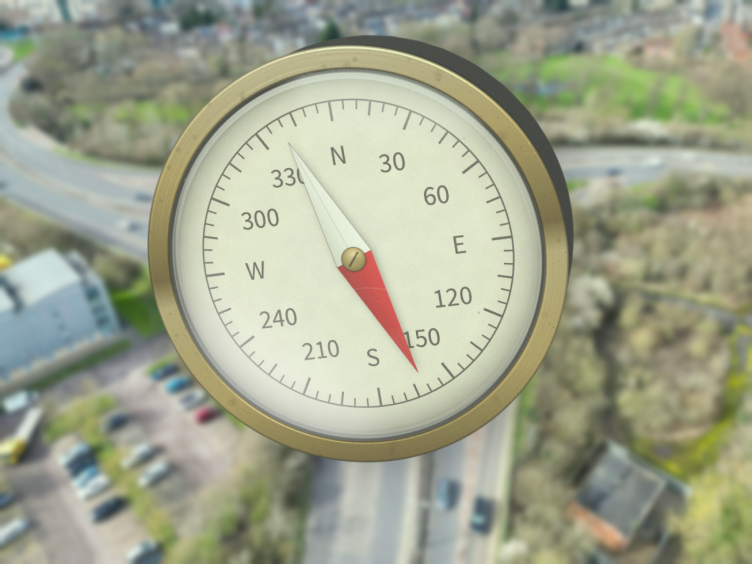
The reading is 160 (°)
